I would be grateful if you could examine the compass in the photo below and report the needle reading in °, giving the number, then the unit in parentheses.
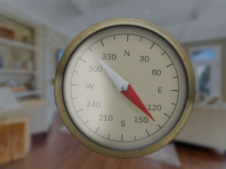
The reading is 135 (°)
